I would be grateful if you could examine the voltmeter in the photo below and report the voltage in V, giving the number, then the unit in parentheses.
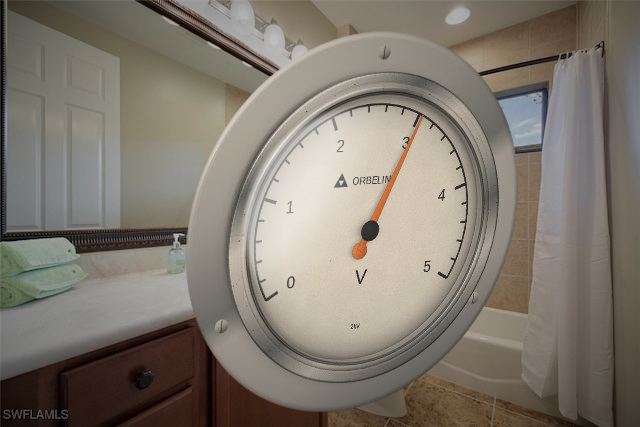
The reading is 3 (V)
